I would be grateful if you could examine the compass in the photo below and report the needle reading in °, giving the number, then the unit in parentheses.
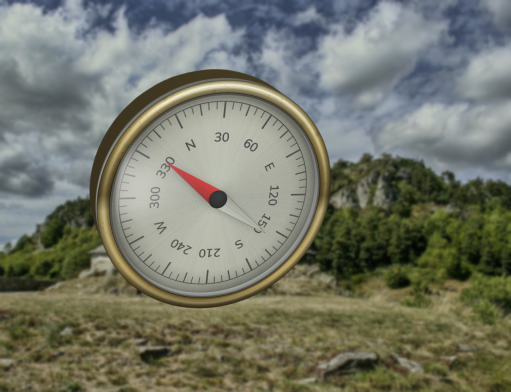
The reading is 335 (°)
